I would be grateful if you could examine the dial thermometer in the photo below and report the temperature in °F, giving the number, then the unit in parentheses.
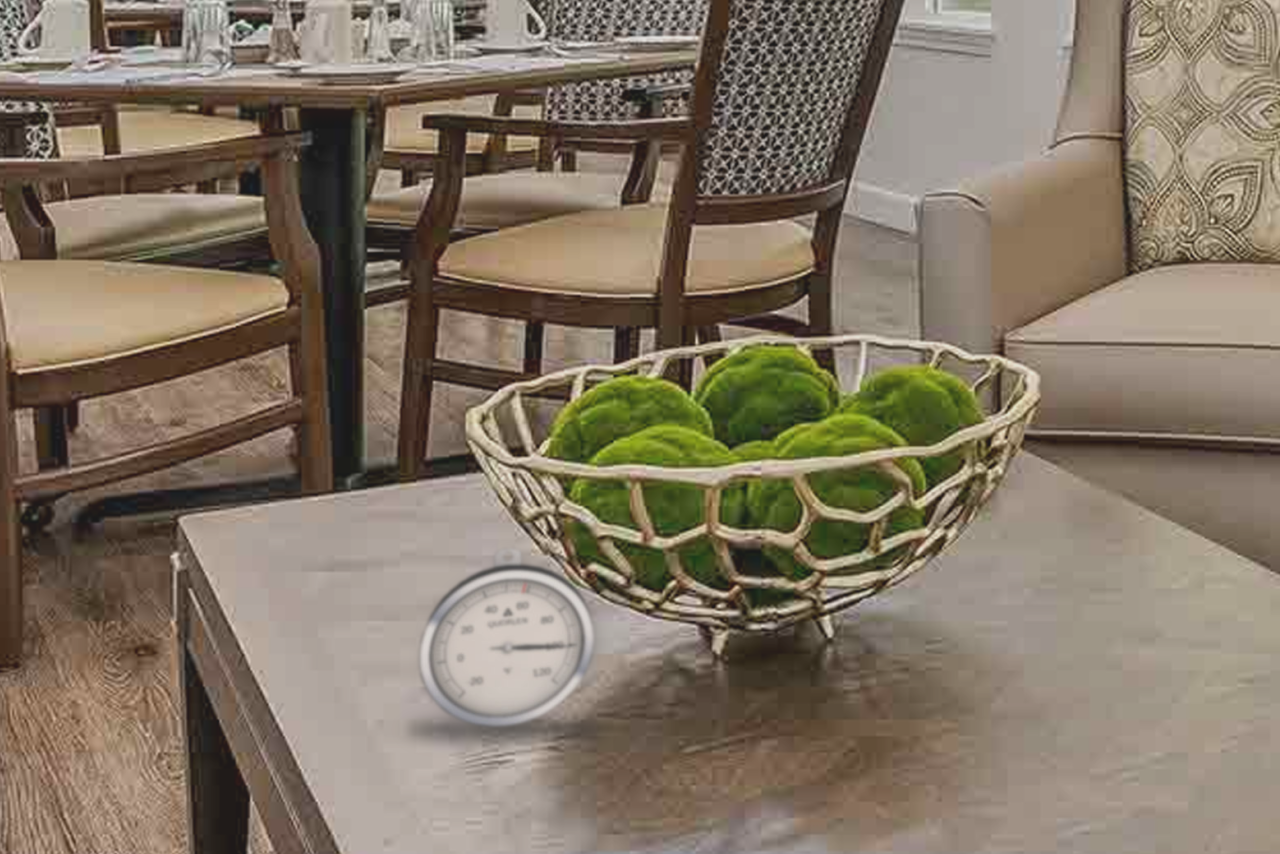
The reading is 100 (°F)
